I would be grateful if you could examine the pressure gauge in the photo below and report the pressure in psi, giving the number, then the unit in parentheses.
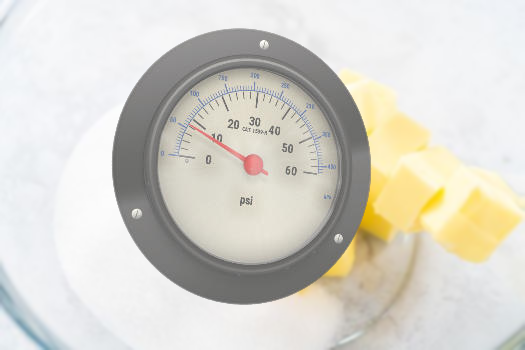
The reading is 8 (psi)
